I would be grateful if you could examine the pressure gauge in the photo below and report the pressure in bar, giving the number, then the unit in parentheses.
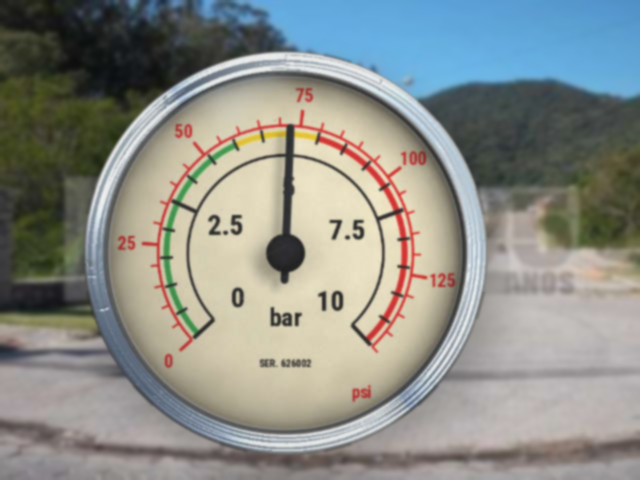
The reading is 5 (bar)
